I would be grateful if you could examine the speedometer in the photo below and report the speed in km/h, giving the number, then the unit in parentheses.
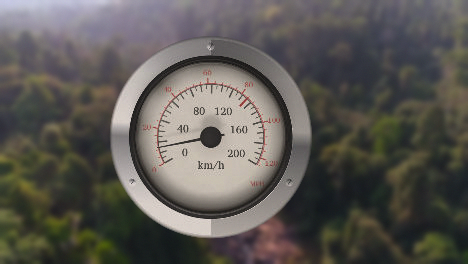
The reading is 15 (km/h)
